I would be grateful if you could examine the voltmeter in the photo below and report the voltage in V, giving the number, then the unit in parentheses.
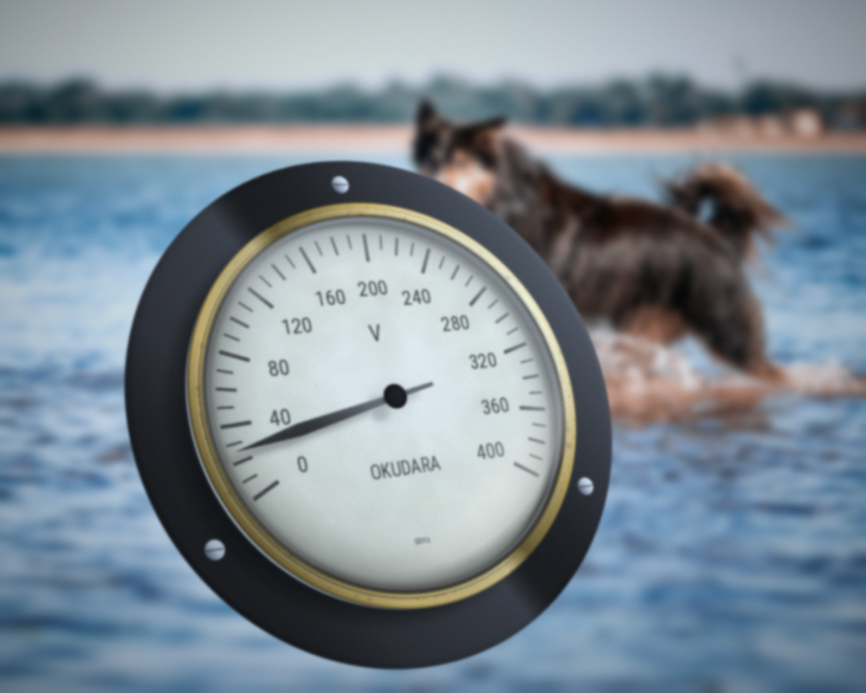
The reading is 25 (V)
